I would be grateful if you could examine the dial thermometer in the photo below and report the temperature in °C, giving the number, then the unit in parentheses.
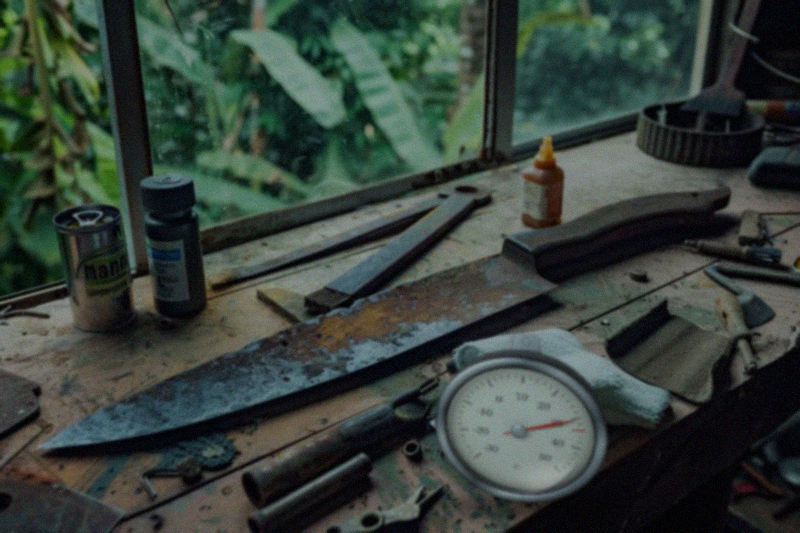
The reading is 30 (°C)
